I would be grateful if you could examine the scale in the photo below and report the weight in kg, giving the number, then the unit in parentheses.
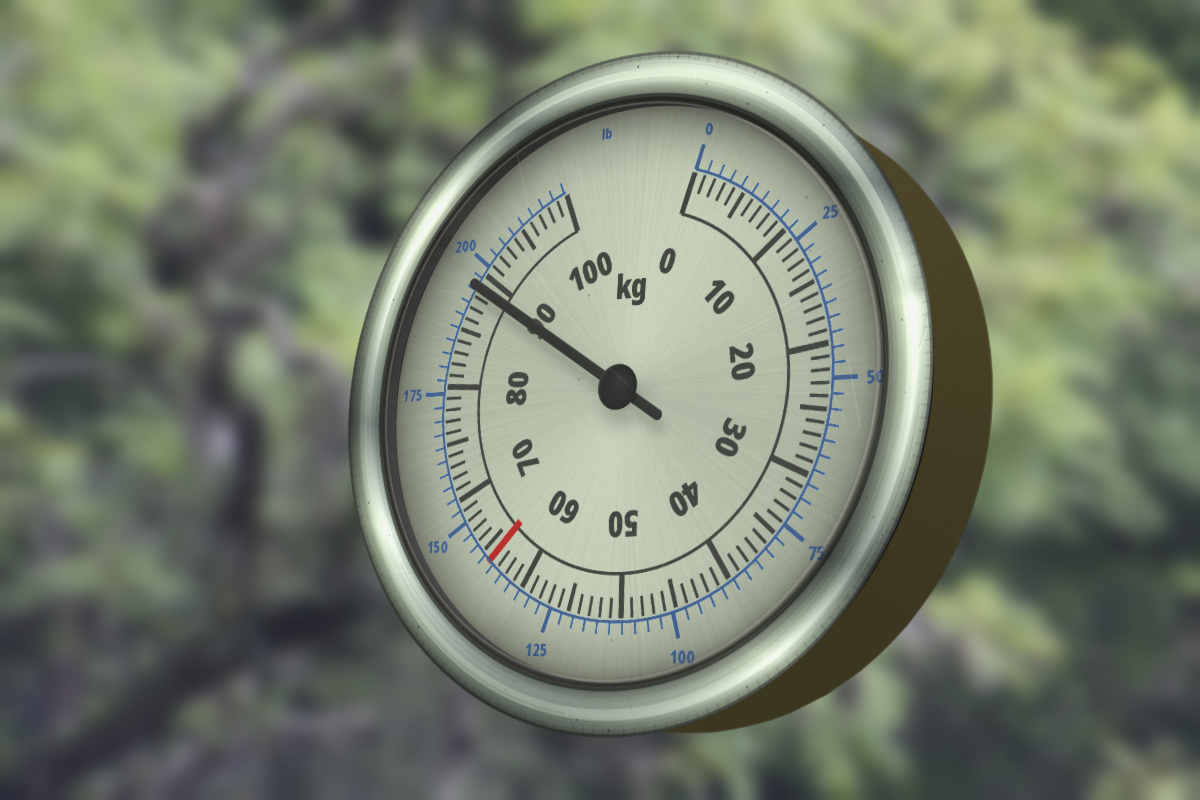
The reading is 89 (kg)
